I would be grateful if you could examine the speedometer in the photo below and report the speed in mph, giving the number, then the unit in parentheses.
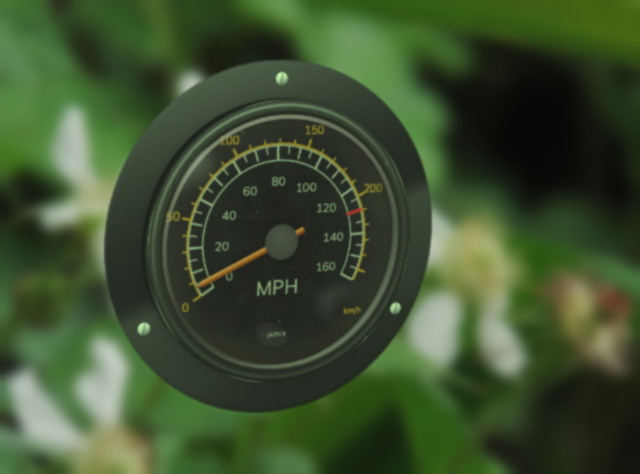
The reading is 5 (mph)
